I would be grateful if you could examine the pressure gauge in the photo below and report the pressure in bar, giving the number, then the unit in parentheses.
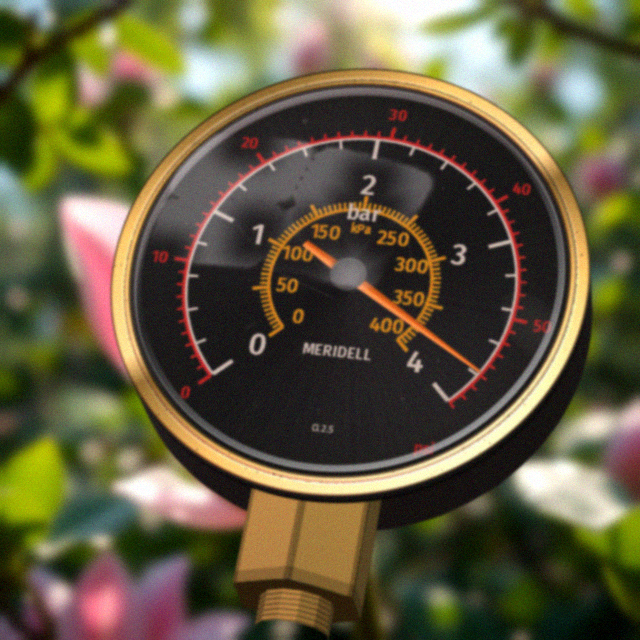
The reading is 3.8 (bar)
